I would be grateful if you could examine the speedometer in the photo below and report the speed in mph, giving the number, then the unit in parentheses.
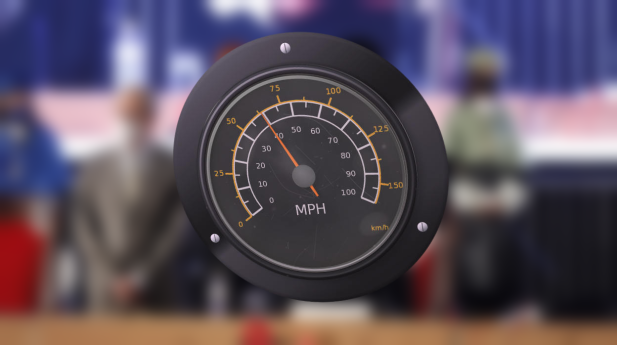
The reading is 40 (mph)
